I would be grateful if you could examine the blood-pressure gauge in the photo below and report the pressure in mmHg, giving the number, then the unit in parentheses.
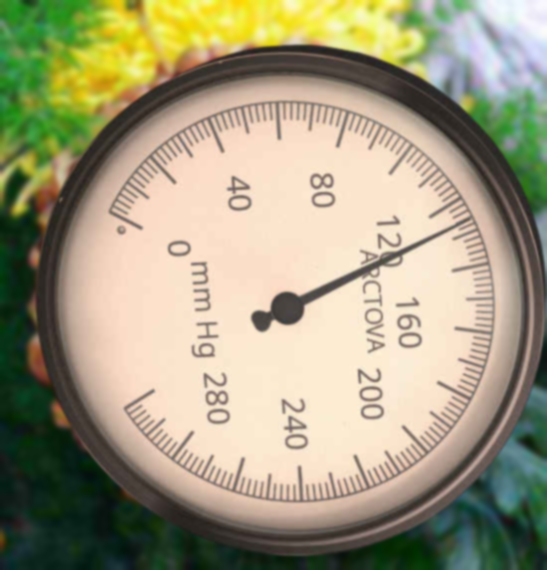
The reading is 126 (mmHg)
